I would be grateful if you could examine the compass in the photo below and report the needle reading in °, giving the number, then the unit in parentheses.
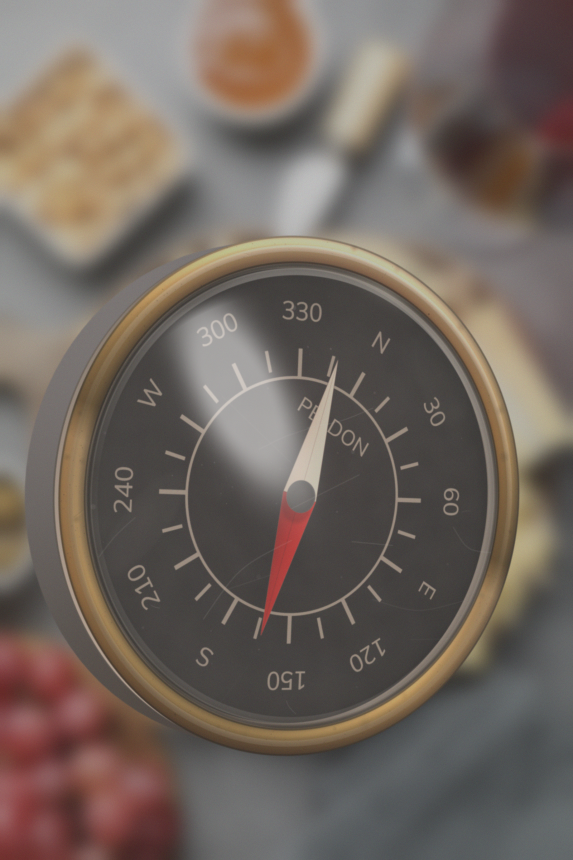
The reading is 165 (°)
